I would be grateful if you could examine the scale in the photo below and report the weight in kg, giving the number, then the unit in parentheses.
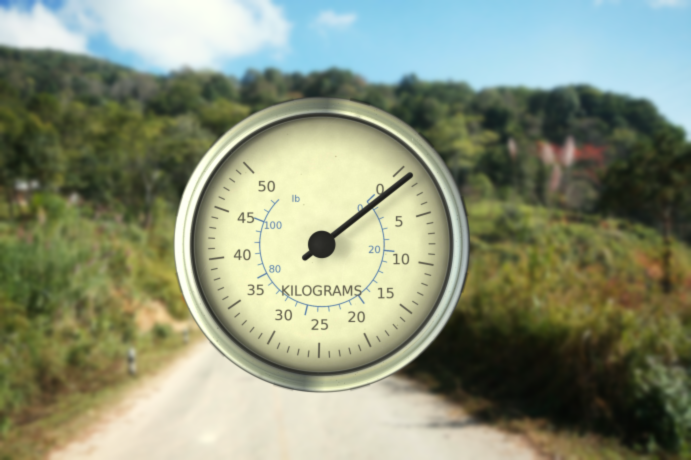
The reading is 1 (kg)
